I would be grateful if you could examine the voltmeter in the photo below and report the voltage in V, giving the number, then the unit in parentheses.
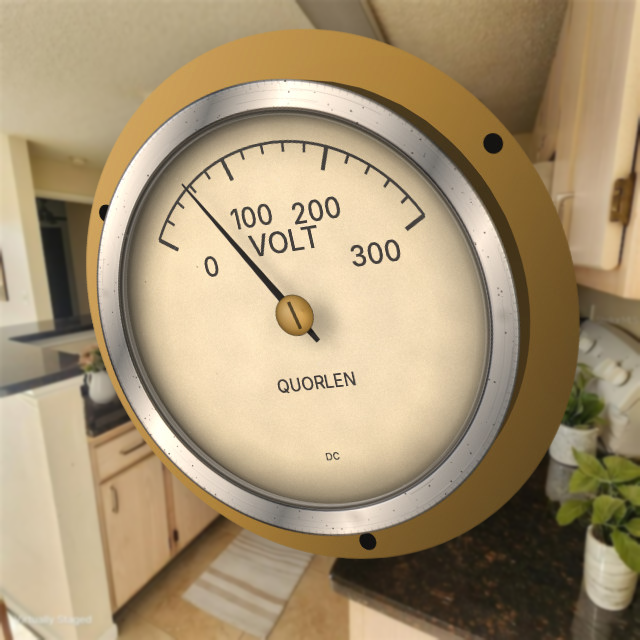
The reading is 60 (V)
